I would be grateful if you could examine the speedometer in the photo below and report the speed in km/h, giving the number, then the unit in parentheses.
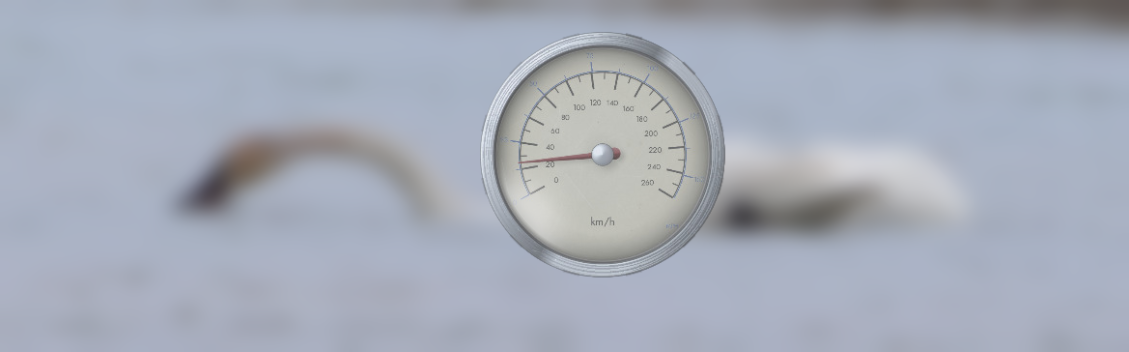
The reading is 25 (km/h)
